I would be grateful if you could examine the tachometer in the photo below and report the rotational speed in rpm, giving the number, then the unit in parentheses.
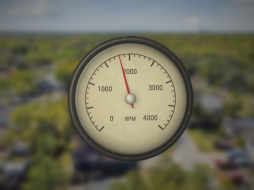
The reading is 1800 (rpm)
